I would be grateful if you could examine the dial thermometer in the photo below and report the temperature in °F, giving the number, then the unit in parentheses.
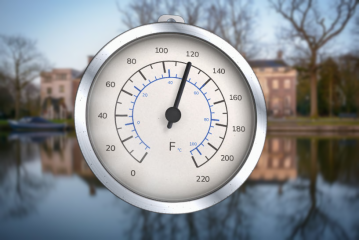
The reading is 120 (°F)
